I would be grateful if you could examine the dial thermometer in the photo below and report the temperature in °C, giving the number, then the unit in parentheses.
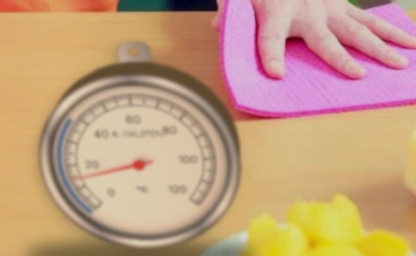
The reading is 15 (°C)
